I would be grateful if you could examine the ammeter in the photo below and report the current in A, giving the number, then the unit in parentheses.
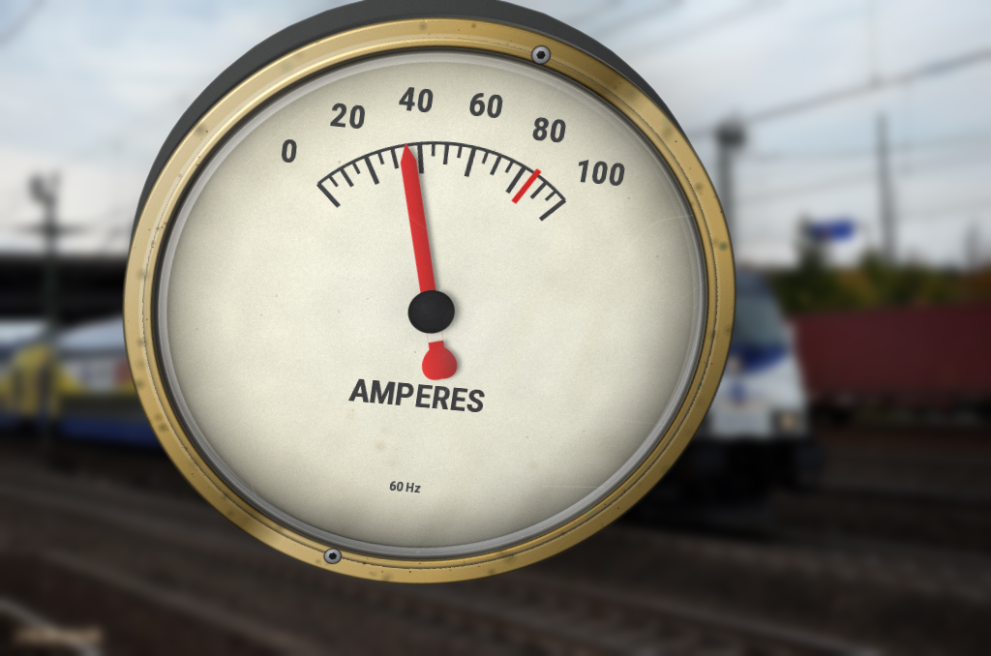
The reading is 35 (A)
